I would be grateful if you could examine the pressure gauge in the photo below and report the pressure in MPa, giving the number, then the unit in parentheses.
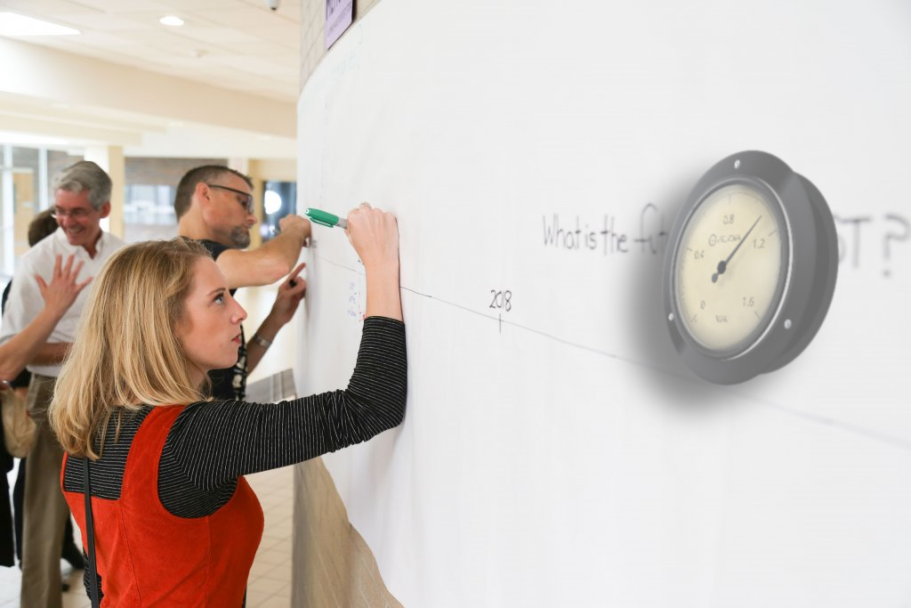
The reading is 1.1 (MPa)
